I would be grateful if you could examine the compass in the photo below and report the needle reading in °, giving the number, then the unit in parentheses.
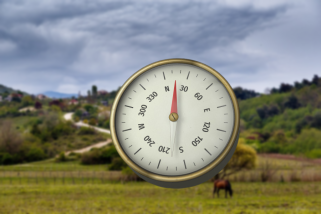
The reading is 15 (°)
